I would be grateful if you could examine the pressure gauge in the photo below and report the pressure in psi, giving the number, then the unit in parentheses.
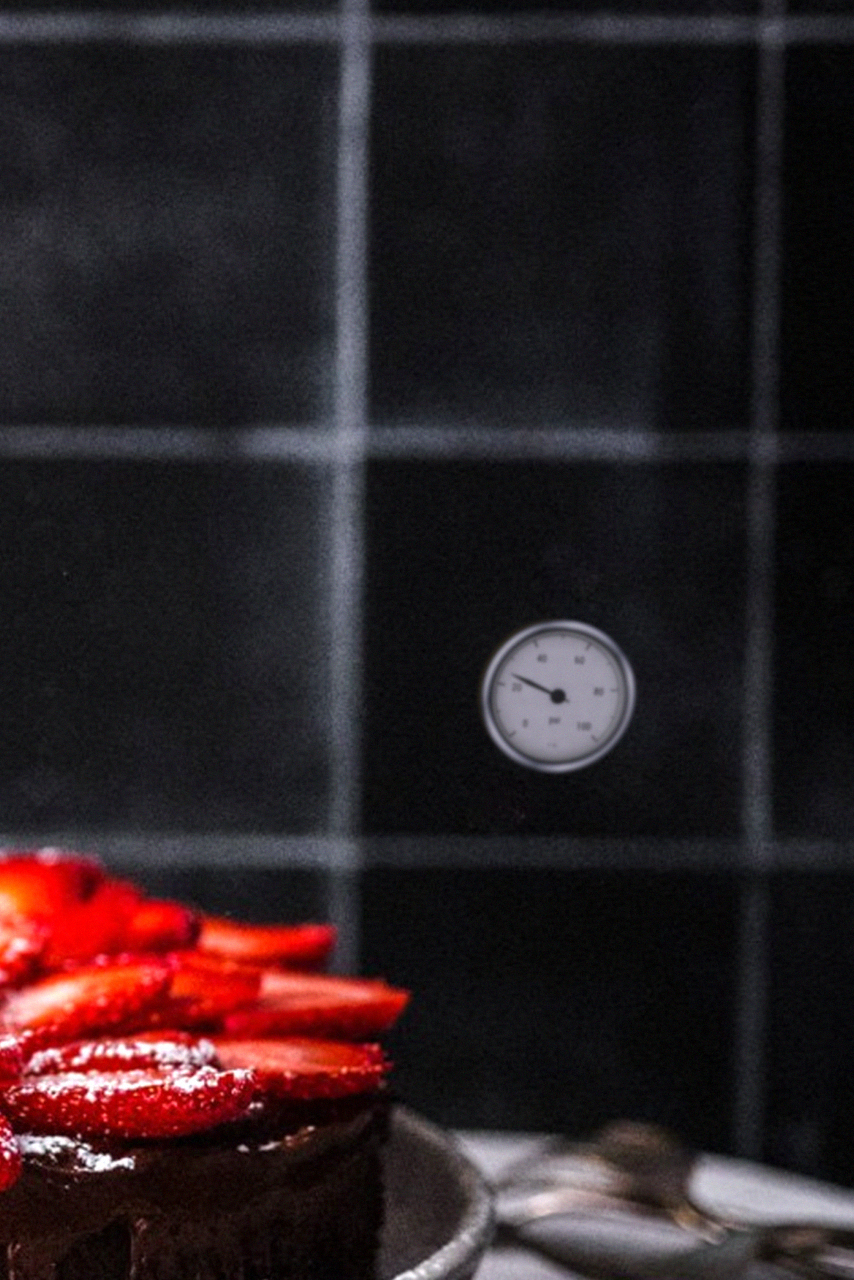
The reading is 25 (psi)
